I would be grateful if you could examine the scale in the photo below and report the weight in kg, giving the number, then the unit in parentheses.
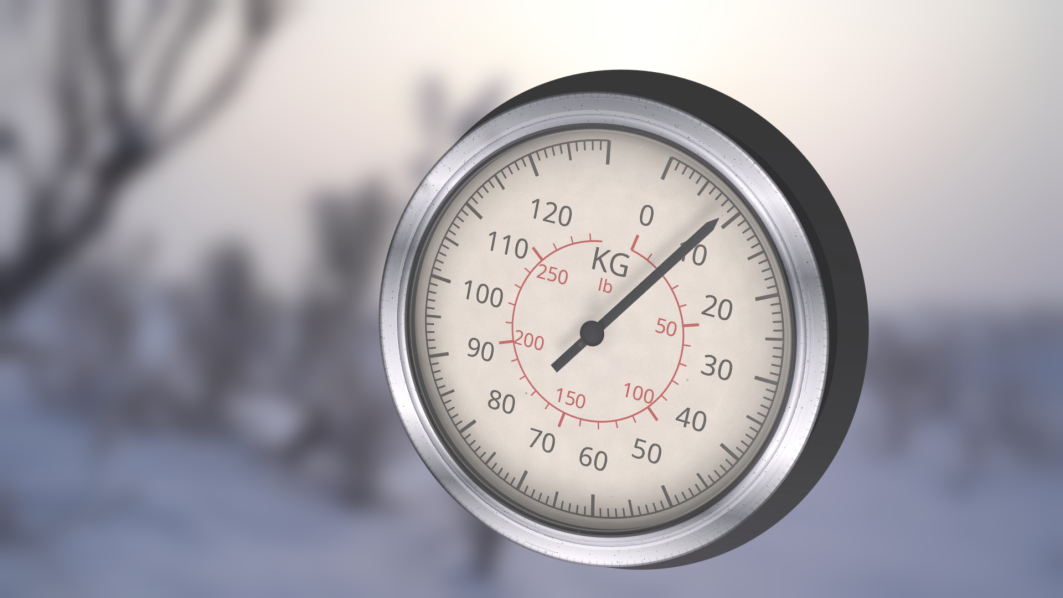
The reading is 9 (kg)
